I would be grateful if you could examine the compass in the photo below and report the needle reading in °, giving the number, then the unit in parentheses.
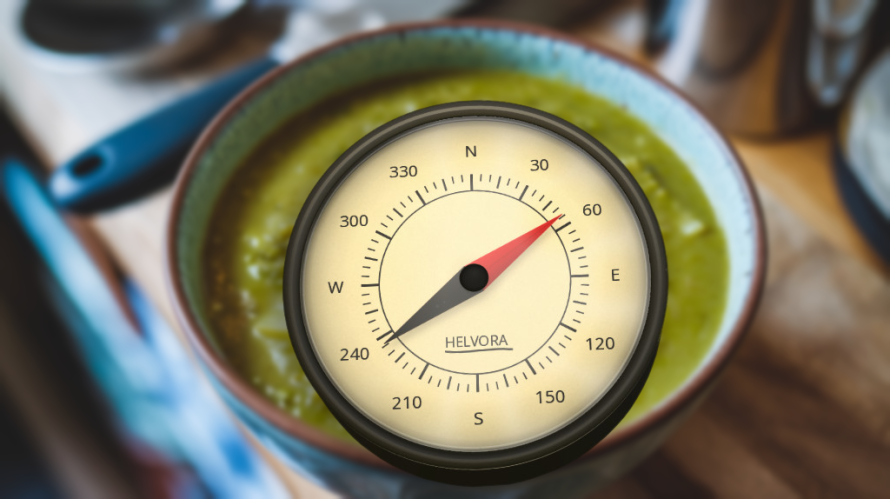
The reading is 55 (°)
